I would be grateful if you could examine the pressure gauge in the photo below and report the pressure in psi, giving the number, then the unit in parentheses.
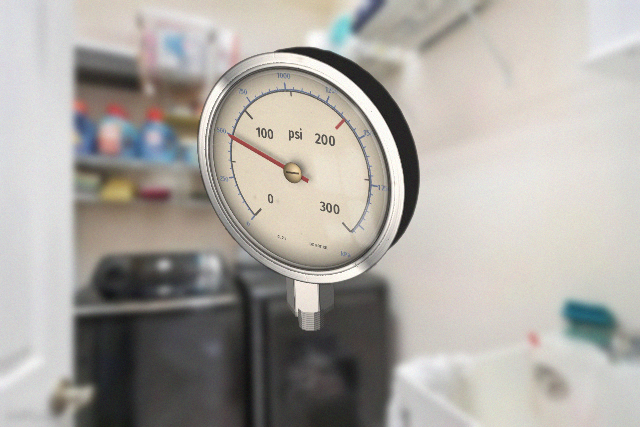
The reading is 75 (psi)
